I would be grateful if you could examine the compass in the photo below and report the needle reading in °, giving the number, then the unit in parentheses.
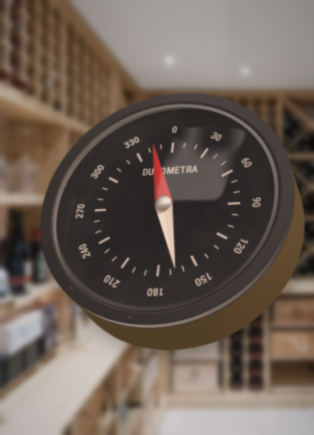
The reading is 345 (°)
